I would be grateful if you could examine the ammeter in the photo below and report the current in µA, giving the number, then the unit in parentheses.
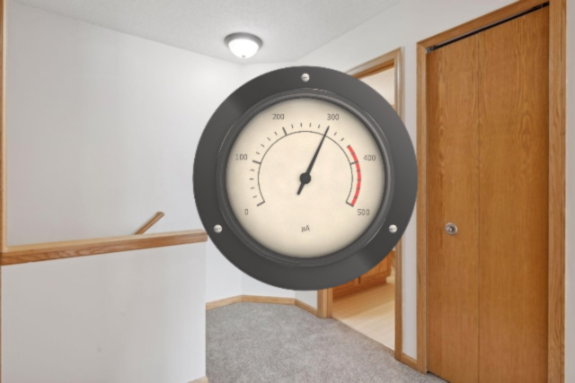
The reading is 300 (µA)
